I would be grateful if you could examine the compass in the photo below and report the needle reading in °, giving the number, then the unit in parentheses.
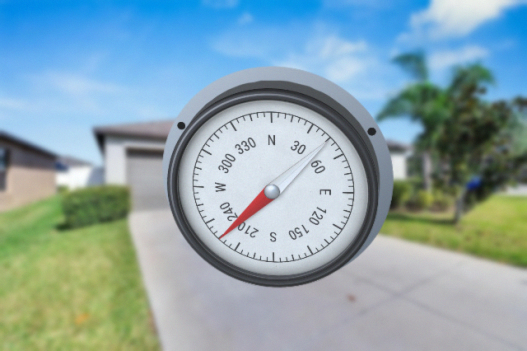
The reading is 225 (°)
